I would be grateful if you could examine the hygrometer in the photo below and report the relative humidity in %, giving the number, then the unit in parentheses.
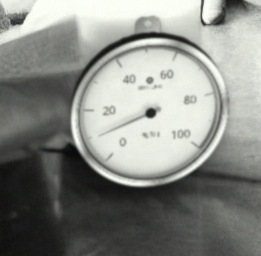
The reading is 10 (%)
